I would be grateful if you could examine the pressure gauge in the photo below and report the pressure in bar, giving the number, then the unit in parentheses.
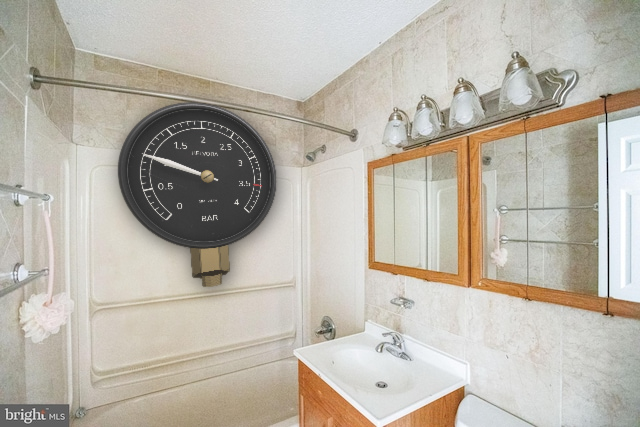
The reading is 1 (bar)
